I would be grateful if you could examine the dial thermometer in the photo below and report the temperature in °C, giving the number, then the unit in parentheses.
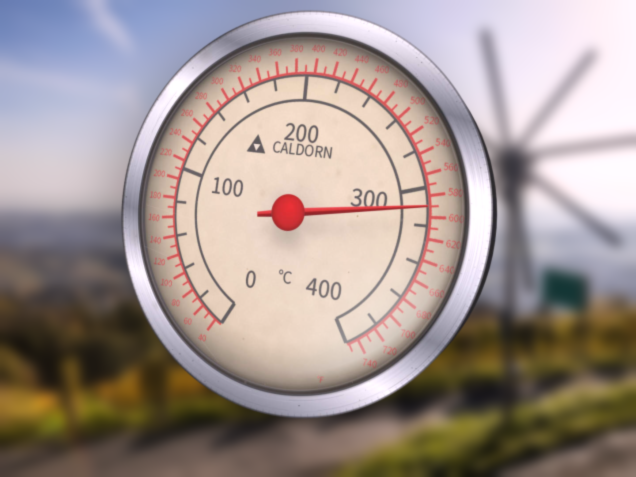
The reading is 310 (°C)
